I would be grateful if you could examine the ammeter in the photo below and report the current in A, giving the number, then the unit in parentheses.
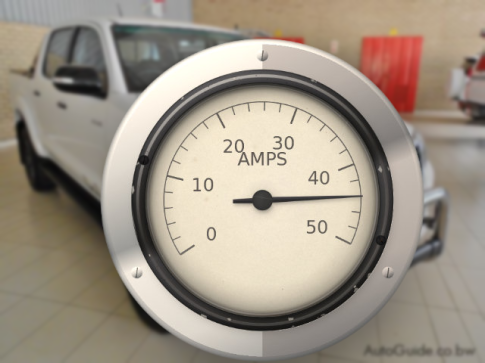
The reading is 44 (A)
